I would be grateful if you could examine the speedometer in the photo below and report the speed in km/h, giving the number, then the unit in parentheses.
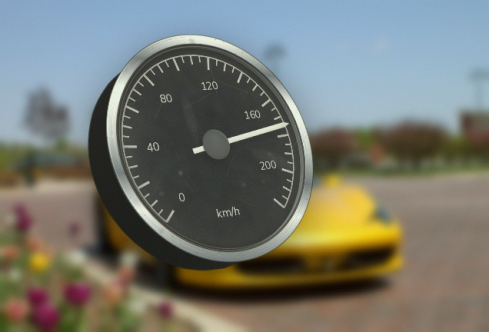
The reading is 175 (km/h)
